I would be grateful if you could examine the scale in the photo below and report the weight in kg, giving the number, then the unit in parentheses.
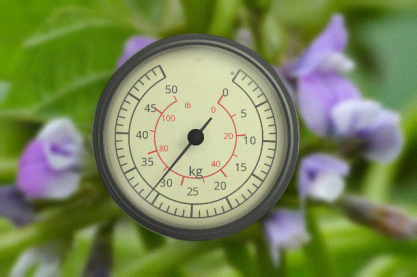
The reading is 31 (kg)
